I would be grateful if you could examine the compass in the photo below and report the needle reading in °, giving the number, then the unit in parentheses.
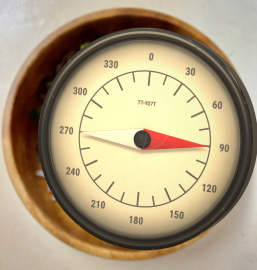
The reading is 90 (°)
